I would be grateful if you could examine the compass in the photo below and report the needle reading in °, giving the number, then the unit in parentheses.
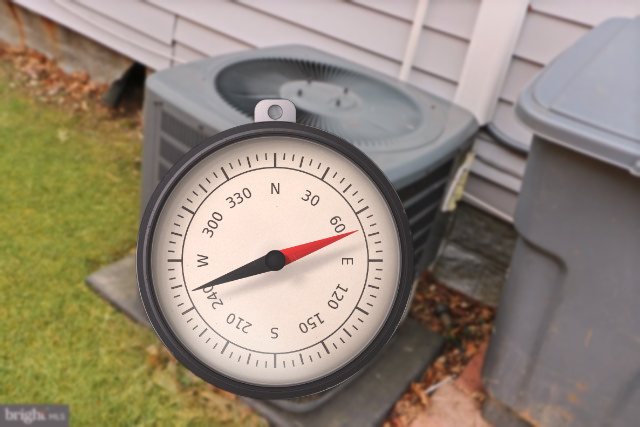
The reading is 70 (°)
